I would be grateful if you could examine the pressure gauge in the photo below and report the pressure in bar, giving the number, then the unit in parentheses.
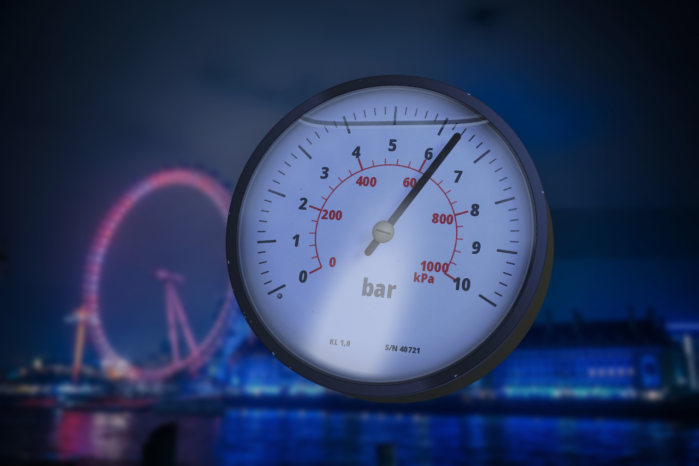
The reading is 6.4 (bar)
